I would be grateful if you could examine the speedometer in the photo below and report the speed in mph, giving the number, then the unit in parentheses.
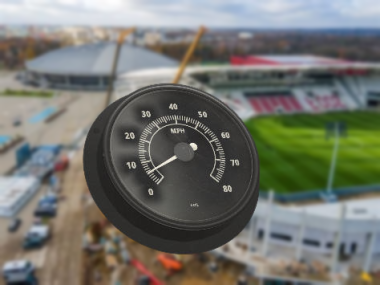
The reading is 5 (mph)
